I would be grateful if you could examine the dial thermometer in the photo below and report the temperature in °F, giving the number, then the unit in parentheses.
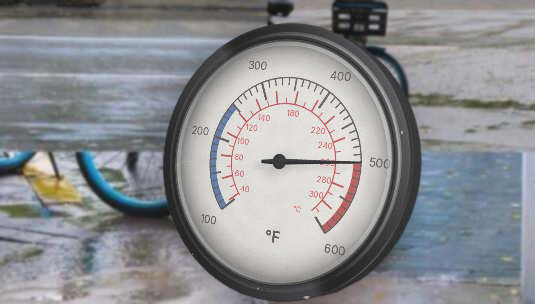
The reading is 500 (°F)
